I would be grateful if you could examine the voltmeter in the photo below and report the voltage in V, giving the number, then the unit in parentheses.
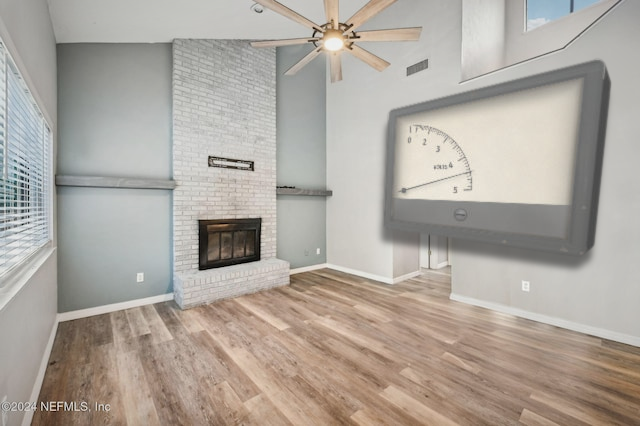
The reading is 4.5 (V)
